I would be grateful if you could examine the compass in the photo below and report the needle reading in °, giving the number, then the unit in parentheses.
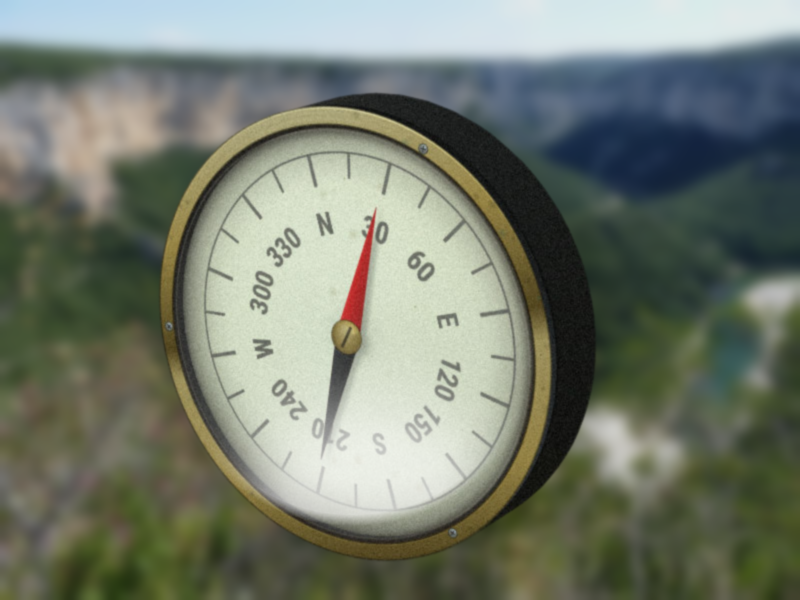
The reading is 30 (°)
